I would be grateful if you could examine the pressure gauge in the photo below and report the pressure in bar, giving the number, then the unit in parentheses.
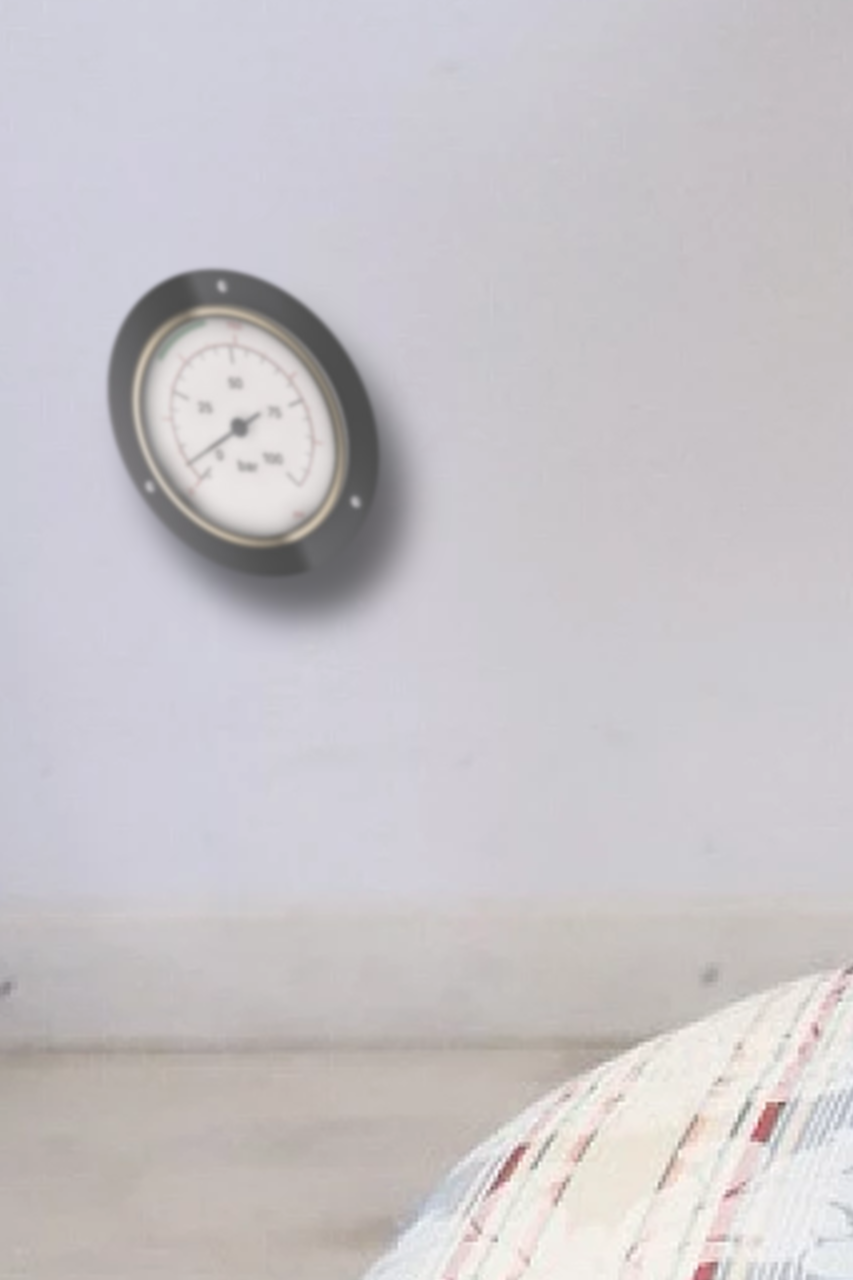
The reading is 5 (bar)
